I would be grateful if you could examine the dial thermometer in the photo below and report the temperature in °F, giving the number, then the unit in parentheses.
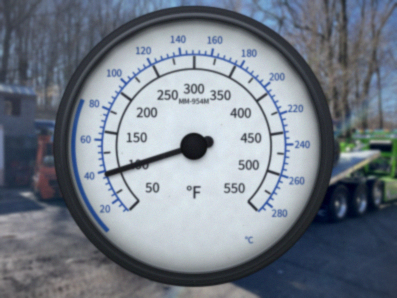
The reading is 100 (°F)
